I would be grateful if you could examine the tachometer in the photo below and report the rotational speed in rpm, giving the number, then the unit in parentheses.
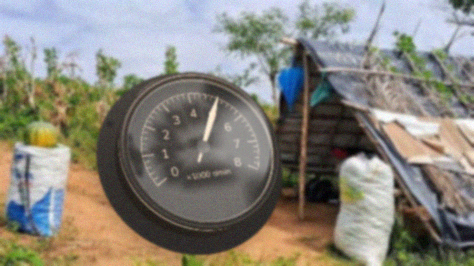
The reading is 5000 (rpm)
